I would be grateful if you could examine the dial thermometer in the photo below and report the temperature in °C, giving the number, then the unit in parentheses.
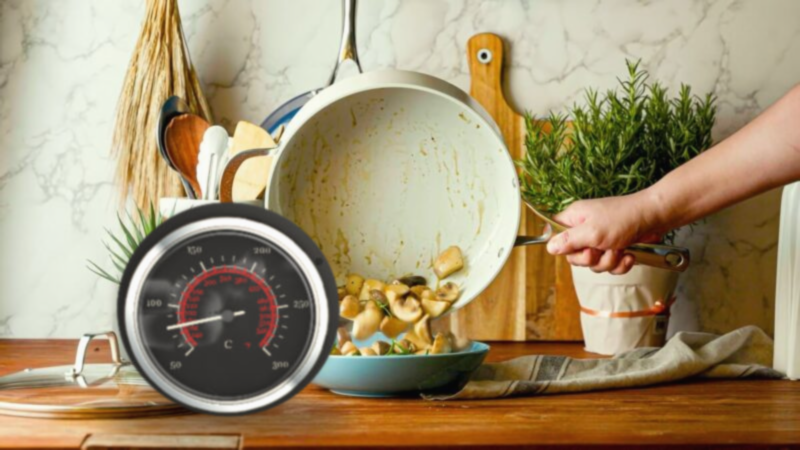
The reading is 80 (°C)
